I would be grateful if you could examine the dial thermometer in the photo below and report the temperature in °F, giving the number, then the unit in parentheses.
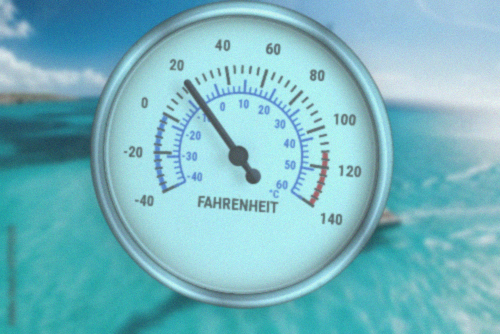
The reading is 20 (°F)
